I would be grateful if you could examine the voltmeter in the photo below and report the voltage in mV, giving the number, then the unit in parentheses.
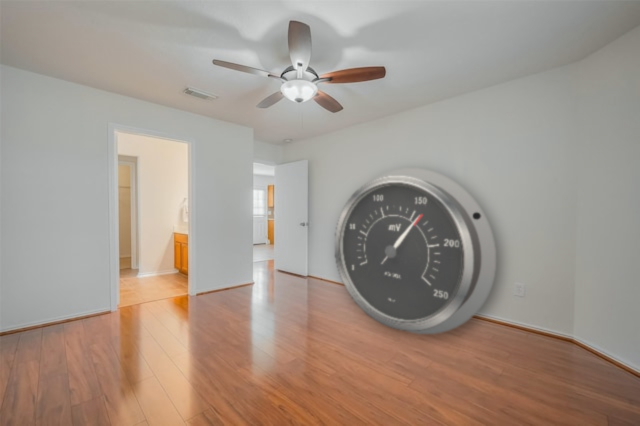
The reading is 160 (mV)
